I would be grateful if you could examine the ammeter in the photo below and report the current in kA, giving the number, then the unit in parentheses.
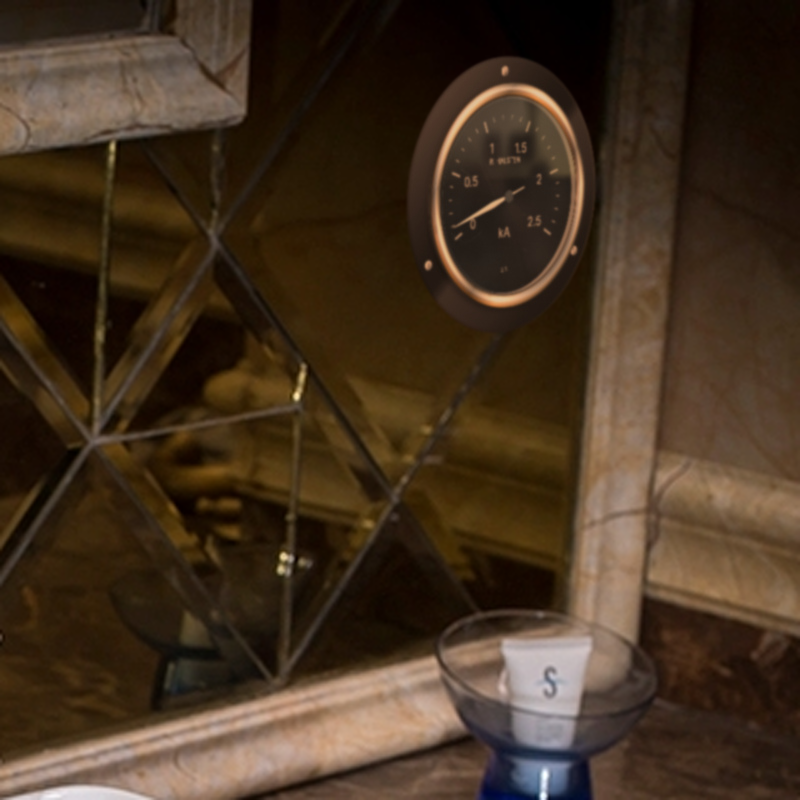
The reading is 0.1 (kA)
